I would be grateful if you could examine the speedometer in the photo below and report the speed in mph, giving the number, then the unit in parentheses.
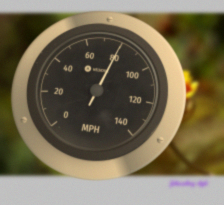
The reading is 80 (mph)
